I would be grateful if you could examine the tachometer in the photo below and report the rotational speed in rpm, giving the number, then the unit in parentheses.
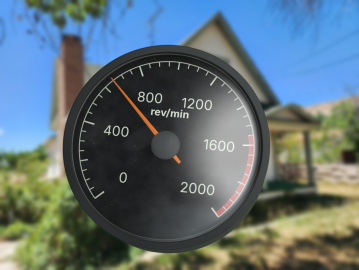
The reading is 650 (rpm)
